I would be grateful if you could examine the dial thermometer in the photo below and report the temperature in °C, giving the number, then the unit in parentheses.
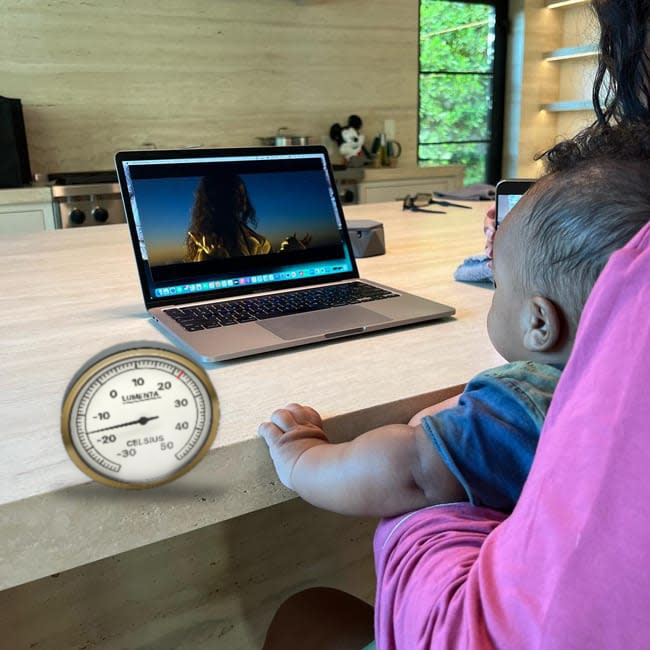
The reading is -15 (°C)
